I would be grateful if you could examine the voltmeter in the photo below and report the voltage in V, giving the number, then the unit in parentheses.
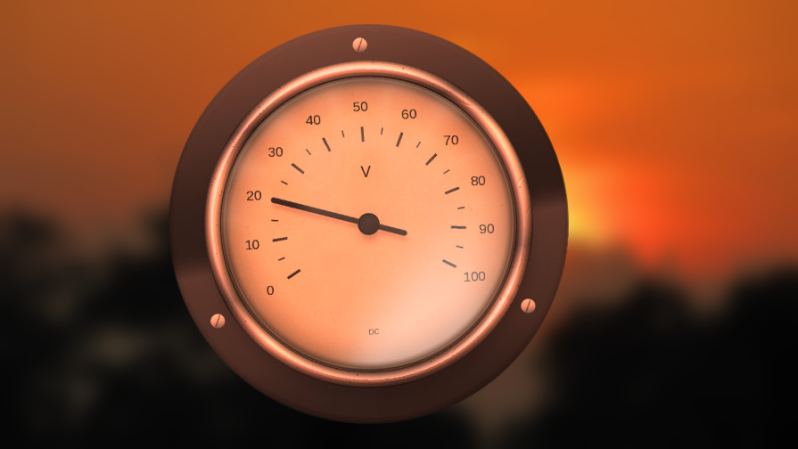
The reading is 20 (V)
